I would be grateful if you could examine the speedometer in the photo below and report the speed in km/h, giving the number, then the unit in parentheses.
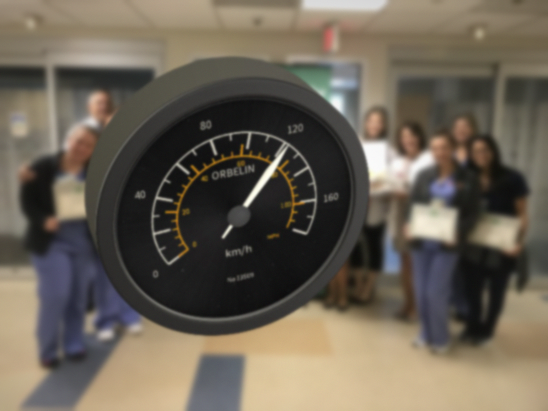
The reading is 120 (km/h)
